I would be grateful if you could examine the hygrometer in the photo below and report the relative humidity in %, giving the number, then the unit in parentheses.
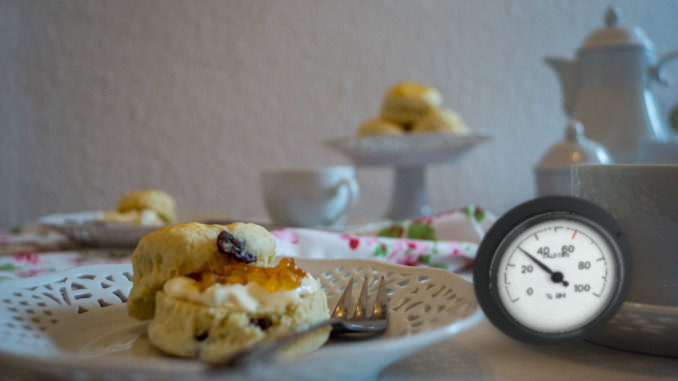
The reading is 30 (%)
